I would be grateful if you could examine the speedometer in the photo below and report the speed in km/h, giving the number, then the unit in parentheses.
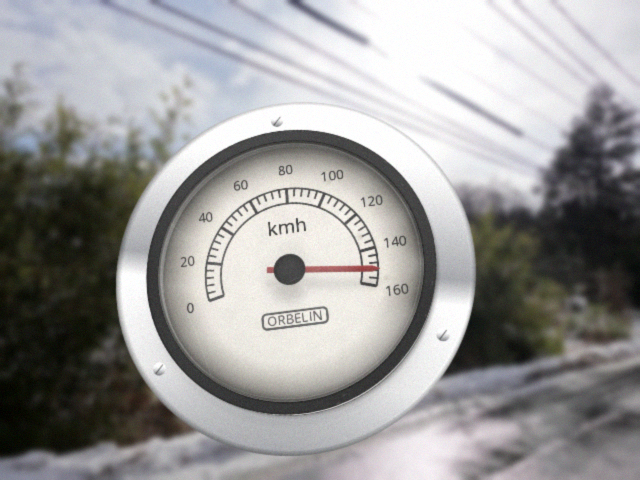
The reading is 152 (km/h)
